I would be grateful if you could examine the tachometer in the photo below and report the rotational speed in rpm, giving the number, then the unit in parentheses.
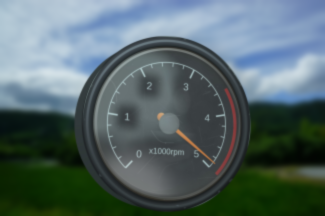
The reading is 4900 (rpm)
